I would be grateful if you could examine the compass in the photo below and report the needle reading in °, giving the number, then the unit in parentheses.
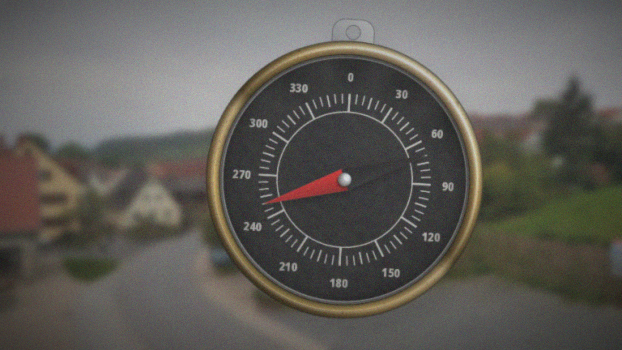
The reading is 250 (°)
